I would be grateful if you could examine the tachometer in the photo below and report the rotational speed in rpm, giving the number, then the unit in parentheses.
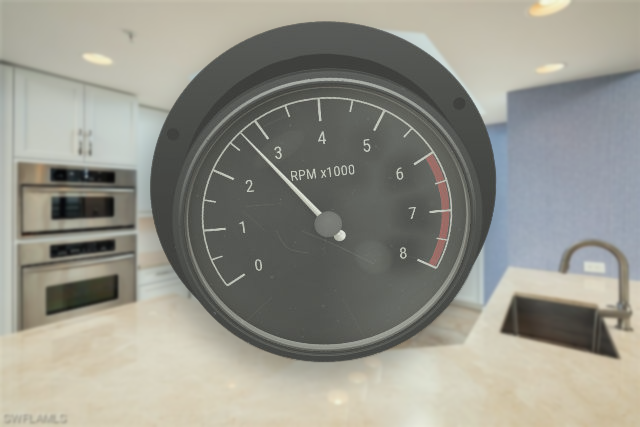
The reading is 2750 (rpm)
